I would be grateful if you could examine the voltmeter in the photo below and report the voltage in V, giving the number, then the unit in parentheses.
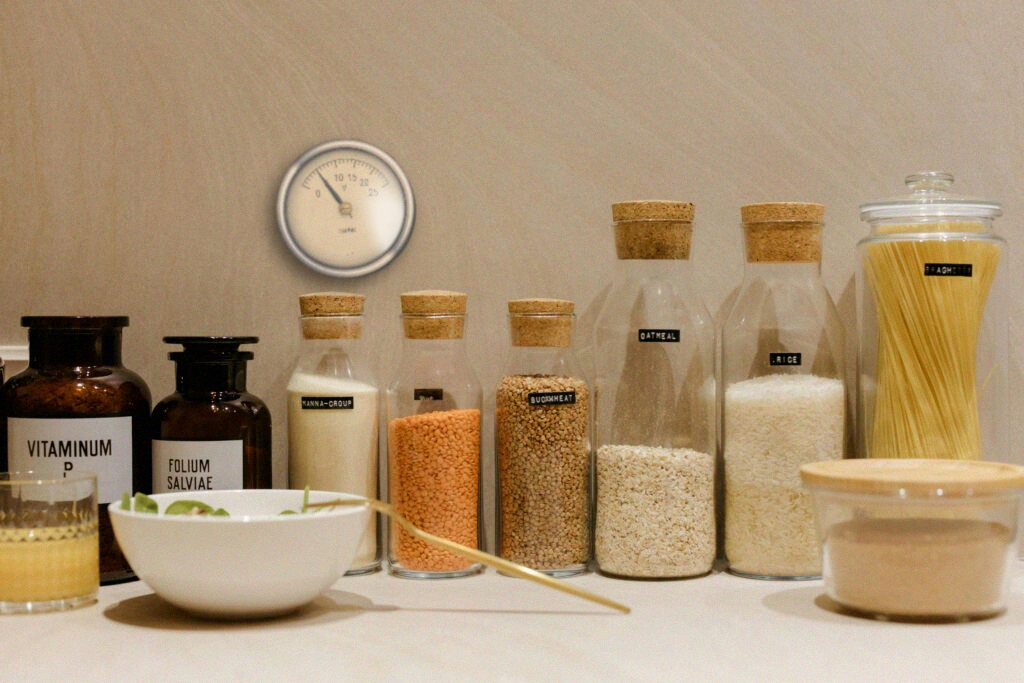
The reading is 5 (V)
